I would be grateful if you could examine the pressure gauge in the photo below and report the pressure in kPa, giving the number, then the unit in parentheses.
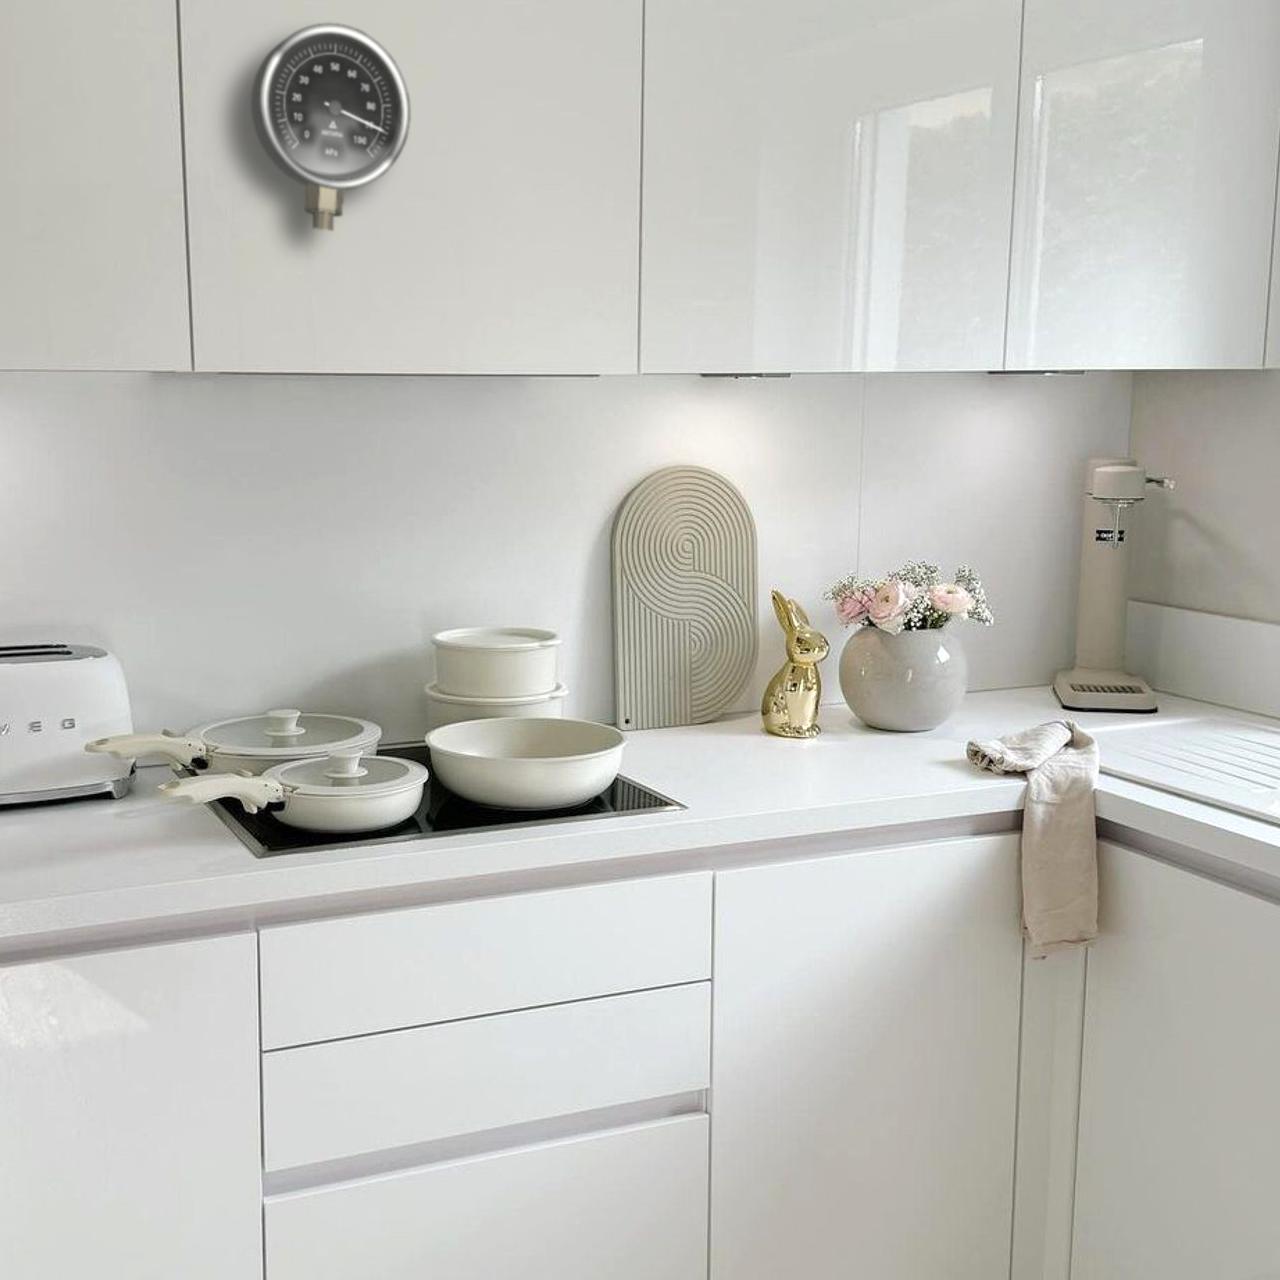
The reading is 90 (kPa)
